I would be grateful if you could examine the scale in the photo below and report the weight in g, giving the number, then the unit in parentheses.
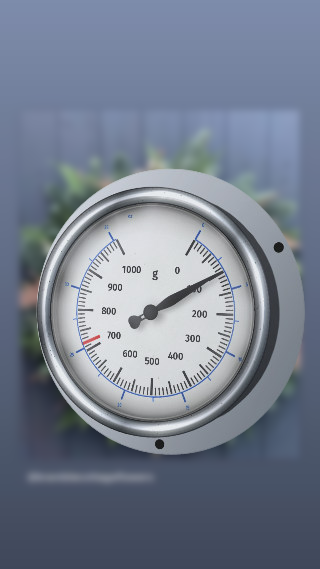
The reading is 100 (g)
